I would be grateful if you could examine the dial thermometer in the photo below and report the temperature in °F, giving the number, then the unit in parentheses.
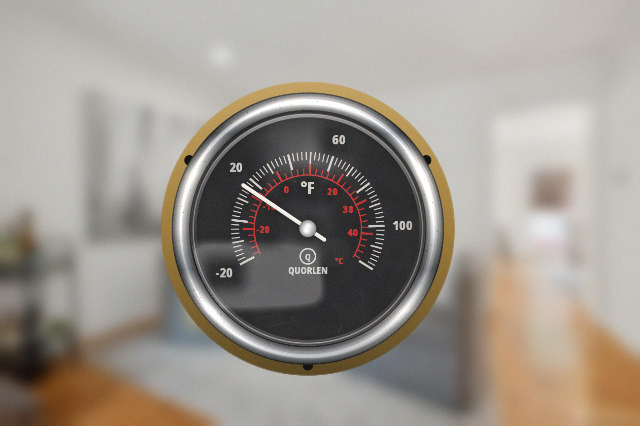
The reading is 16 (°F)
